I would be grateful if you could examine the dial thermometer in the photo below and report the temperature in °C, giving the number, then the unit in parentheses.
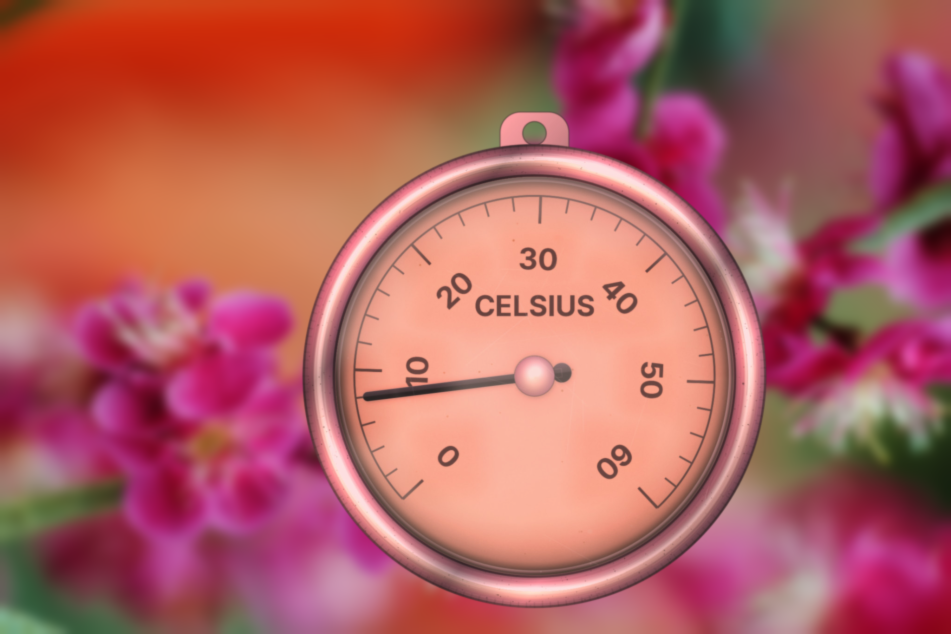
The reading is 8 (°C)
